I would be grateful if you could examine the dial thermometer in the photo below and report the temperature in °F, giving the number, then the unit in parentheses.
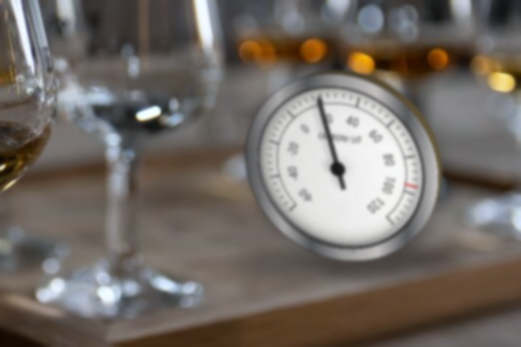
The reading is 20 (°F)
